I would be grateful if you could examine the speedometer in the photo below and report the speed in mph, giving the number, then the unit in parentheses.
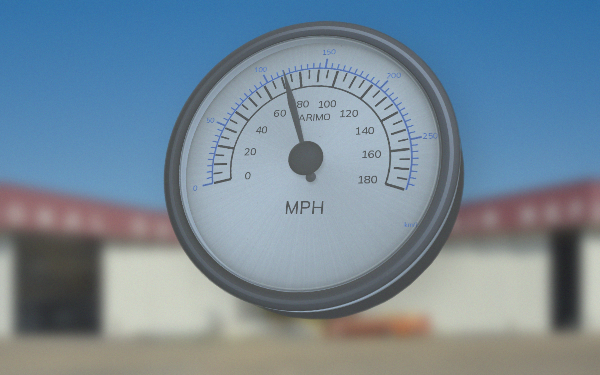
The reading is 72.5 (mph)
